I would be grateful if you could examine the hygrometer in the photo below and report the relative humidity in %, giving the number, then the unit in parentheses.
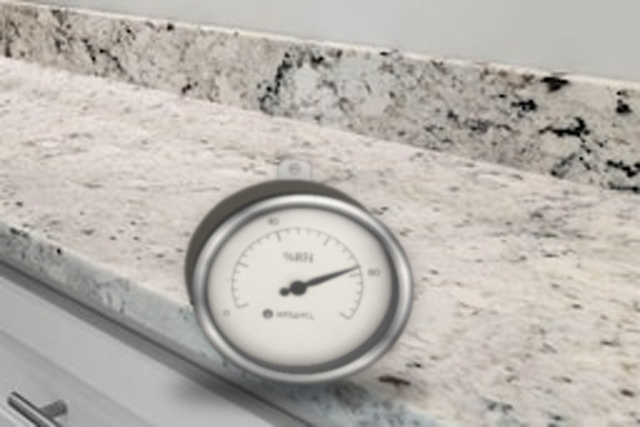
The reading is 76 (%)
